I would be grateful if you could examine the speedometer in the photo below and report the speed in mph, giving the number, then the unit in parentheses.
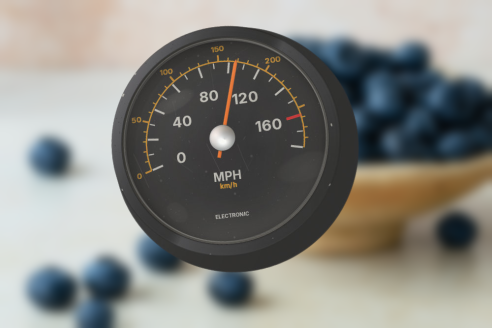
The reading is 105 (mph)
